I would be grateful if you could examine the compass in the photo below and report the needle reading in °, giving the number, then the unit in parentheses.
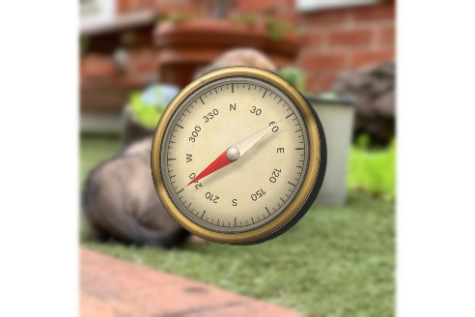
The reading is 240 (°)
